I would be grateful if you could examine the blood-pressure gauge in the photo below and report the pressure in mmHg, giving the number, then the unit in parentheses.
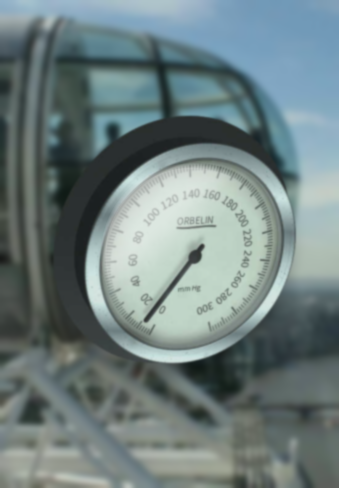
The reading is 10 (mmHg)
